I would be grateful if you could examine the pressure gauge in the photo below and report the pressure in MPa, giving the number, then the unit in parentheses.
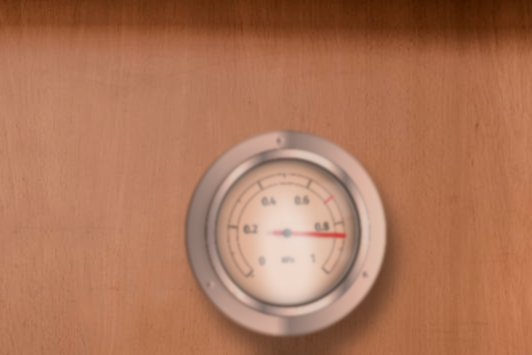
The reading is 0.85 (MPa)
